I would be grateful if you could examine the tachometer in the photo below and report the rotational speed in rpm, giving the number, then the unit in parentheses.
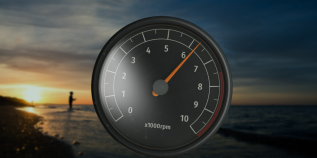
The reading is 6250 (rpm)
